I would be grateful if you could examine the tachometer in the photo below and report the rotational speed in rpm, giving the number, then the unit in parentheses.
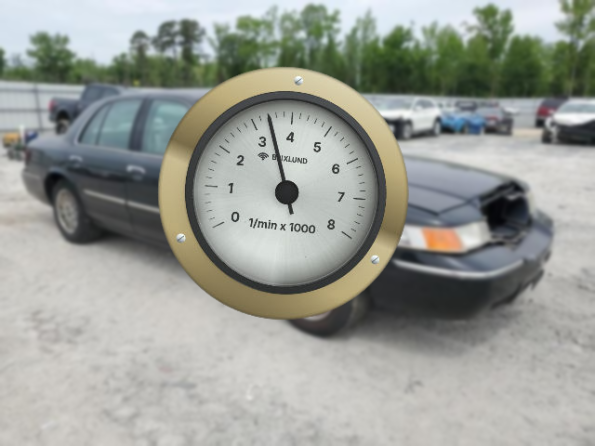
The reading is 3400 (rpm)
